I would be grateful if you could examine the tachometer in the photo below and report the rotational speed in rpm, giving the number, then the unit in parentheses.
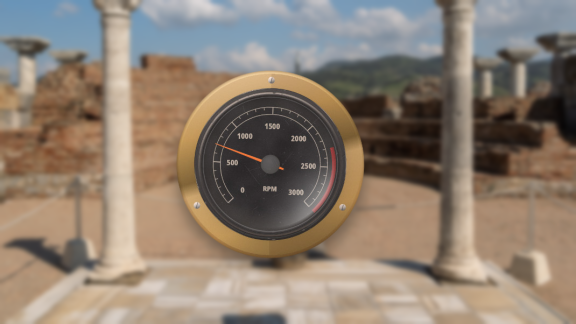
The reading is 700 (rpm)
